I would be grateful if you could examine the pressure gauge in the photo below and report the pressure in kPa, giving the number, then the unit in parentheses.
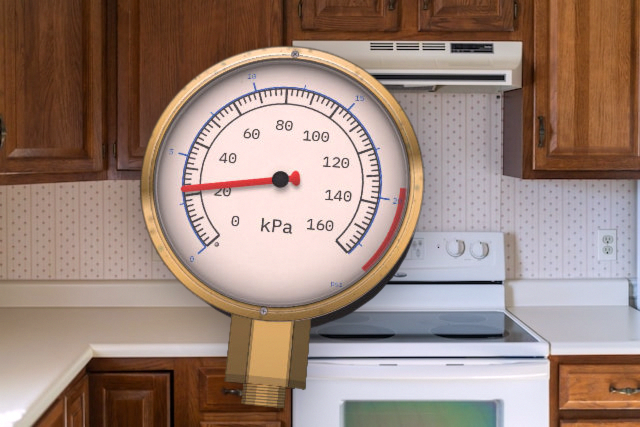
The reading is 22 (kPa)
